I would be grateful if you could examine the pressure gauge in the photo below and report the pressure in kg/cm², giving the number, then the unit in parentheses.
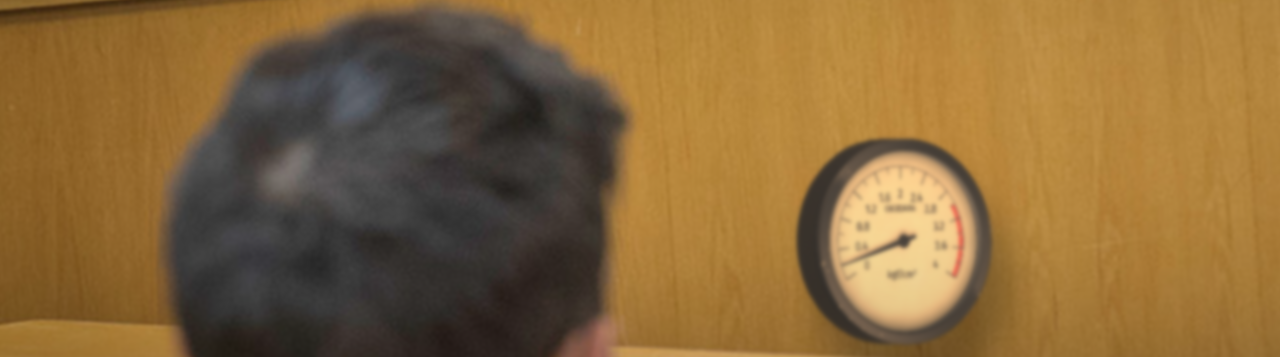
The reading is 0.2 (kg/cm²)
